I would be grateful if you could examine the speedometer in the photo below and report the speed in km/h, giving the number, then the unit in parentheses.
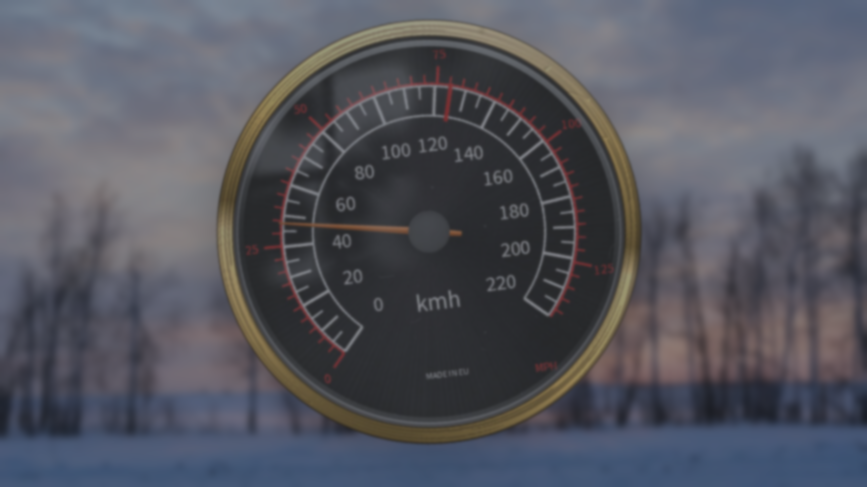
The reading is 47.5 (km/h)
